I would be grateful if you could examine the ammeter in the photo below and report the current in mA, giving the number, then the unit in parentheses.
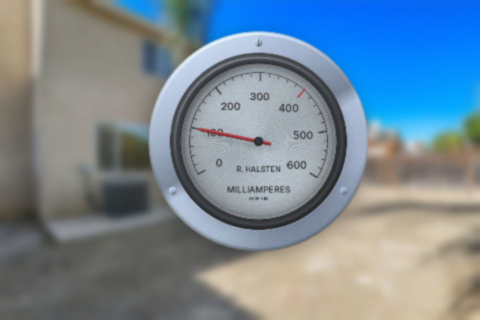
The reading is 100 (mA)
